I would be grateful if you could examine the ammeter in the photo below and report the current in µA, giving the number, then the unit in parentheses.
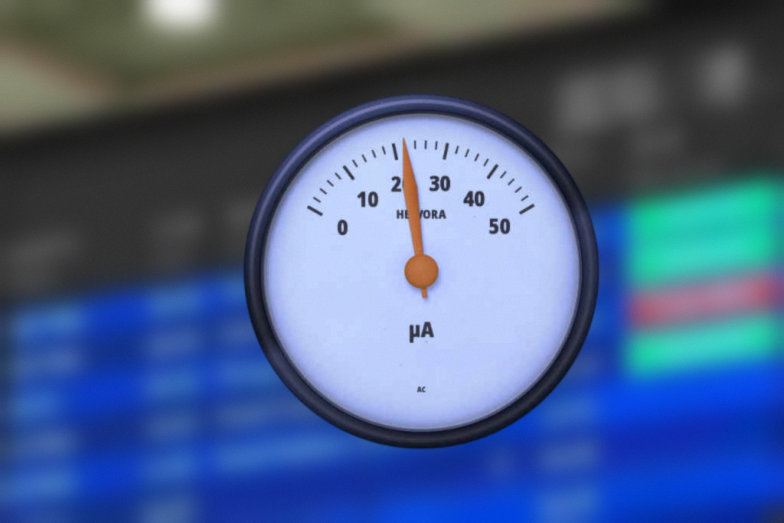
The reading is 22 (µA)
